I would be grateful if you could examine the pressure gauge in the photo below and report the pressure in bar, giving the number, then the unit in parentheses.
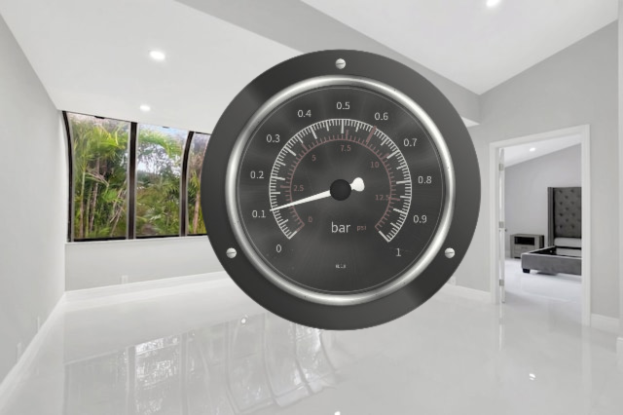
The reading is 0.1 (bar)
